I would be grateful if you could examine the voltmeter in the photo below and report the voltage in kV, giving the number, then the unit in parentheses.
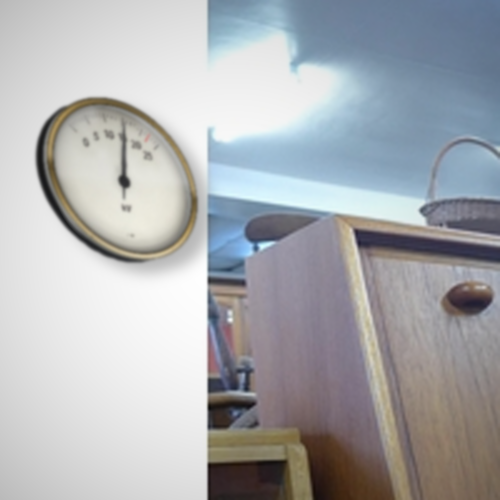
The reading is 15 (kV)
